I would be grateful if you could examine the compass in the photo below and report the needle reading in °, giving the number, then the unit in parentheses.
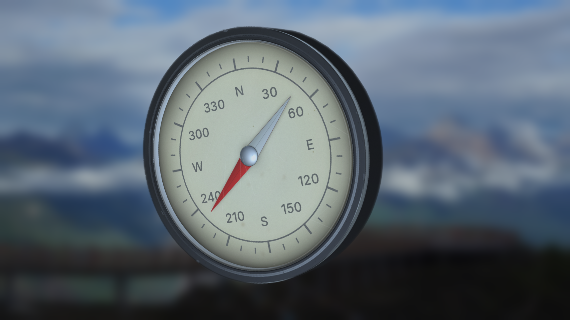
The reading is 230 (°)
